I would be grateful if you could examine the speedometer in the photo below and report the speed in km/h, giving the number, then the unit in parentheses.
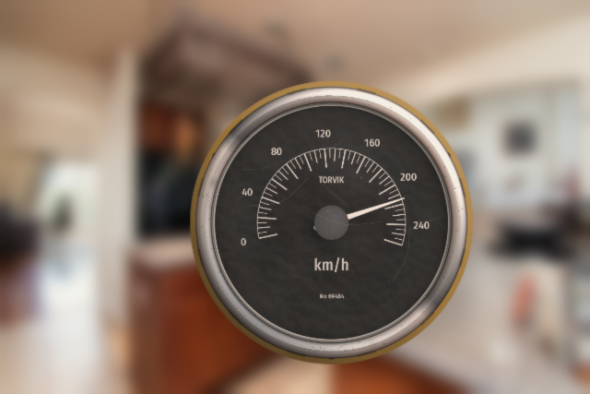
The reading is 215 (km/h)
